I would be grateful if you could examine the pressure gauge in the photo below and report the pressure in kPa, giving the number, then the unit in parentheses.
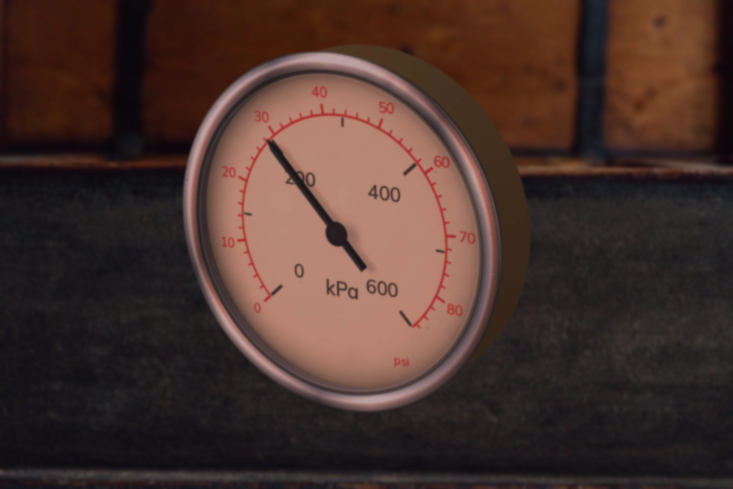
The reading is 200 (kPa)
